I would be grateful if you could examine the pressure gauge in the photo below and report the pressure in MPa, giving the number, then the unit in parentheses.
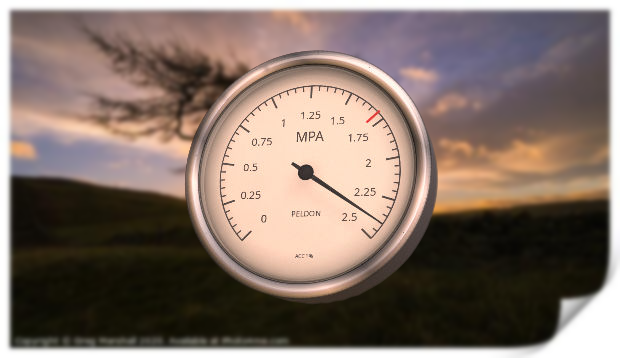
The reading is 2.4 (MPa)
